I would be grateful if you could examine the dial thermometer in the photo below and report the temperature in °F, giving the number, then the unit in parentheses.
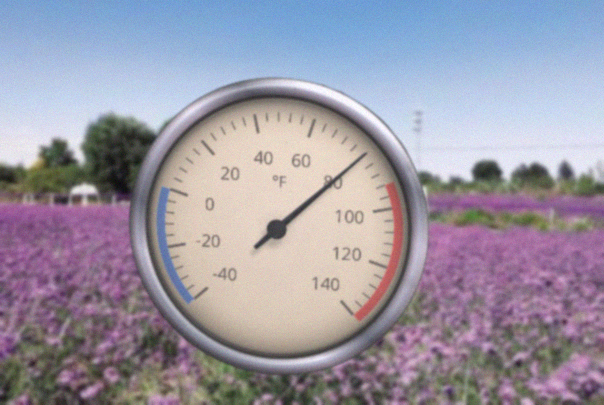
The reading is 80 (°F)
